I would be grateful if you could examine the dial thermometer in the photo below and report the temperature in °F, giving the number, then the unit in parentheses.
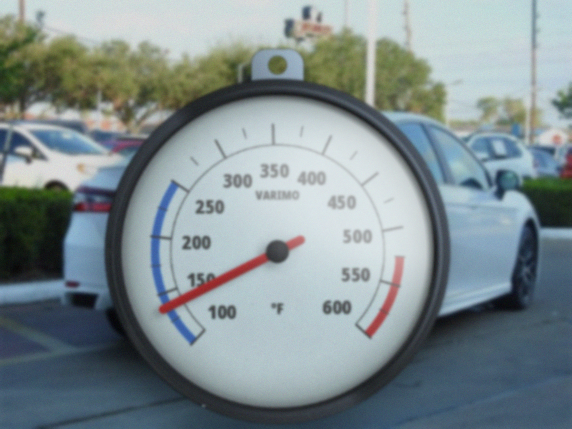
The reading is 137.5 (°F)
